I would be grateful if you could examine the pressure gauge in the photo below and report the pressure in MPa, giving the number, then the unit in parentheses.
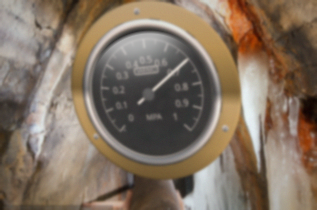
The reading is 0.7 (MPa)
